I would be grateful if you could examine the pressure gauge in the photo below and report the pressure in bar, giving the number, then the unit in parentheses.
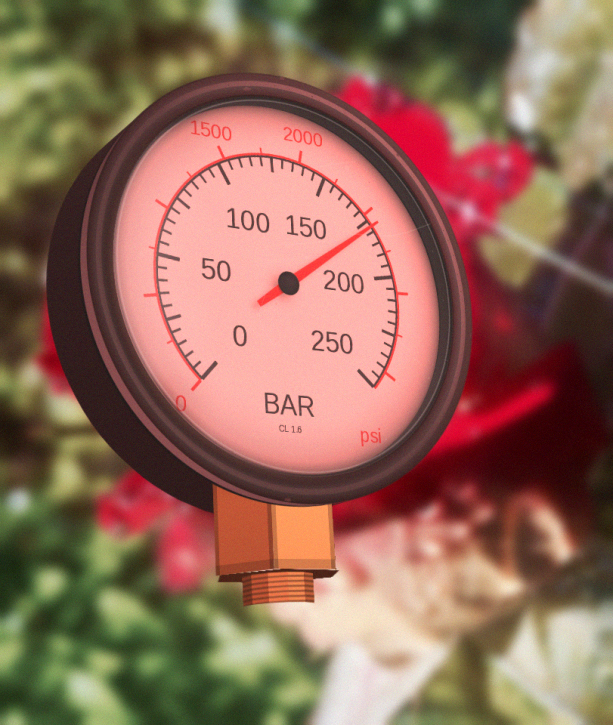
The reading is 177.5 (bar)
